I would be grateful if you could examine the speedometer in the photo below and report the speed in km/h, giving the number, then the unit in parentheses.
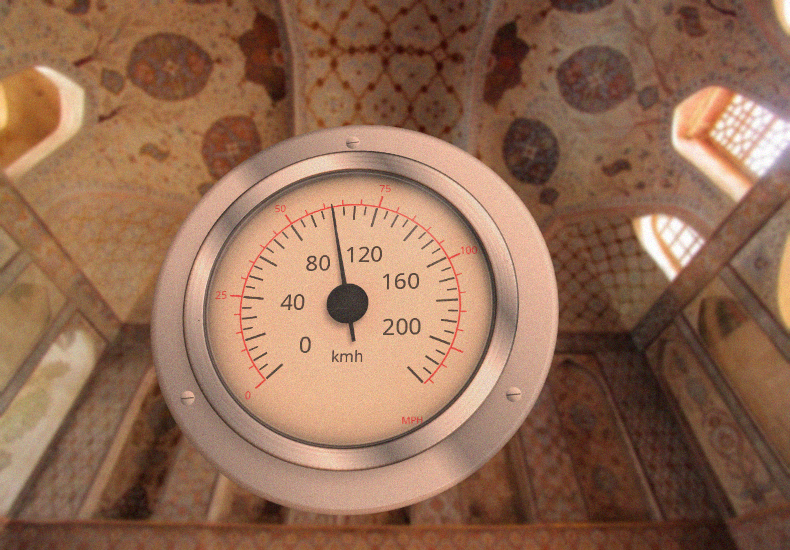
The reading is 100 (km/h)
